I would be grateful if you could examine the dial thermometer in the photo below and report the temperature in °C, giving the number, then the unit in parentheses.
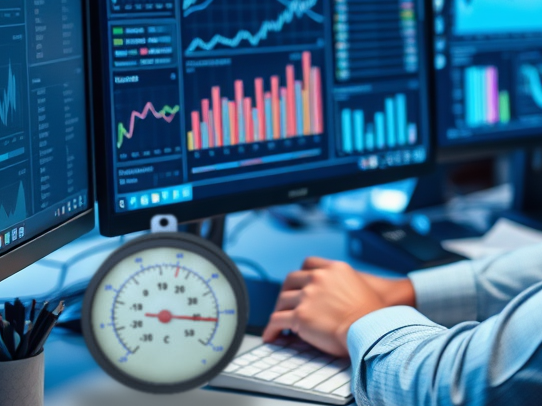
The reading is 40 (°C)
